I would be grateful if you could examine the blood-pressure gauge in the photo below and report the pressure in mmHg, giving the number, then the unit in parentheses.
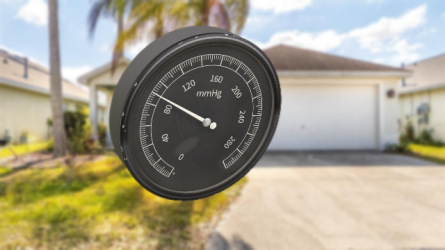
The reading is 90 (mmHg)
